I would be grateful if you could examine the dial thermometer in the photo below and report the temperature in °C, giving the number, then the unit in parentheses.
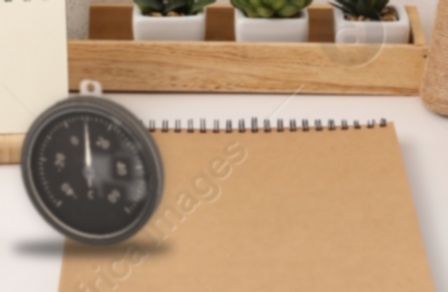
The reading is 10 (°C)
